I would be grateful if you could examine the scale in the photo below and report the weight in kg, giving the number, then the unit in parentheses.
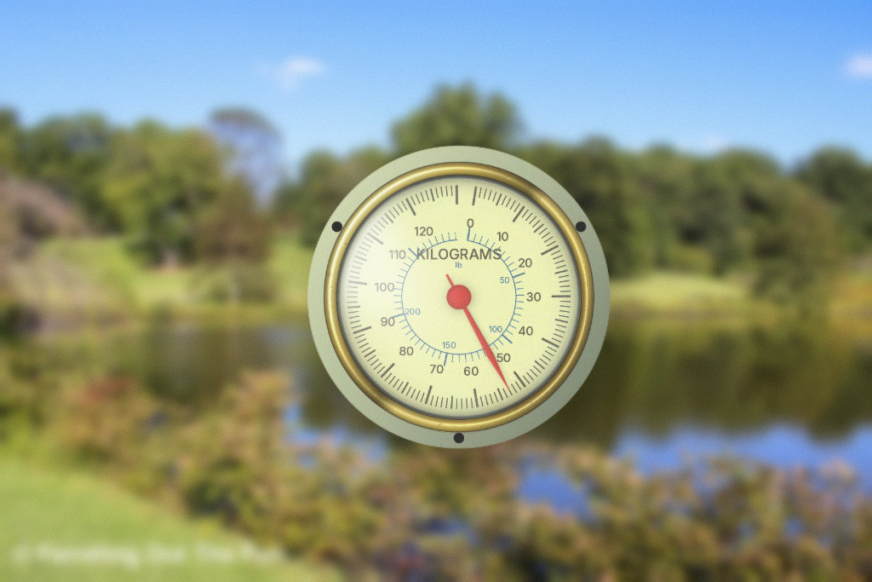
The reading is 53 (kg)
